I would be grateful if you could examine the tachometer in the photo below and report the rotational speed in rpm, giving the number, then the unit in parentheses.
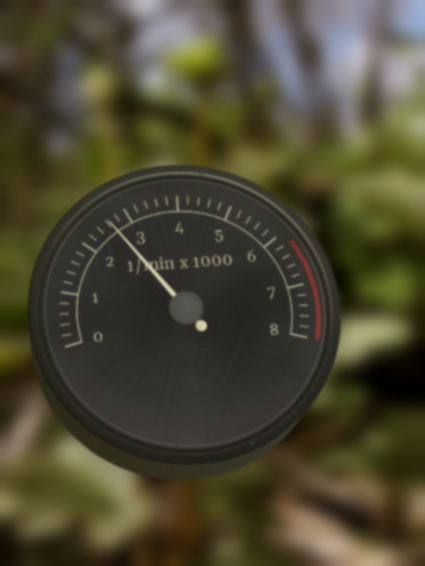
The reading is 2600 (rpm)
